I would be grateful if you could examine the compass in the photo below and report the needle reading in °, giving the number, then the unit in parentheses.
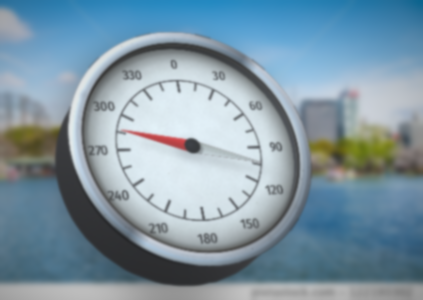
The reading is 285 (°)
